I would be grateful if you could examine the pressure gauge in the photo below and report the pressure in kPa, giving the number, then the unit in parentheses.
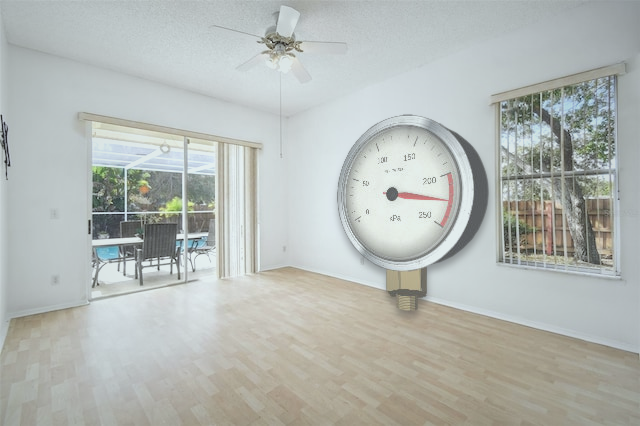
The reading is 225 (kPa)
